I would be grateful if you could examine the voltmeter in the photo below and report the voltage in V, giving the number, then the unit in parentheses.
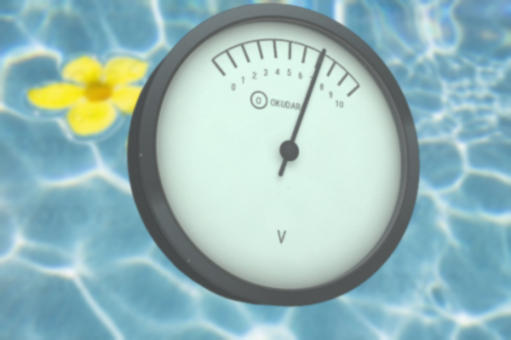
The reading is 7 (V)
